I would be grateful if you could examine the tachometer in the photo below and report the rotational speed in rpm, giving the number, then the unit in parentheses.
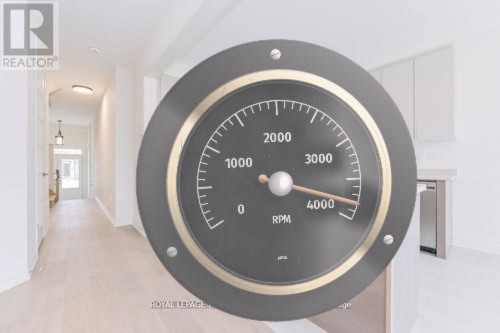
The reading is 3800 (rpm)
